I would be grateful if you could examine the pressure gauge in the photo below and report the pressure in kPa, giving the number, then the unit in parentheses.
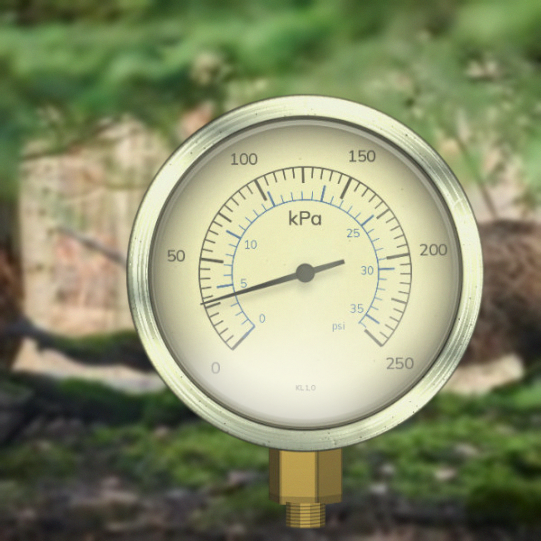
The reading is 27.5 (kPa)
